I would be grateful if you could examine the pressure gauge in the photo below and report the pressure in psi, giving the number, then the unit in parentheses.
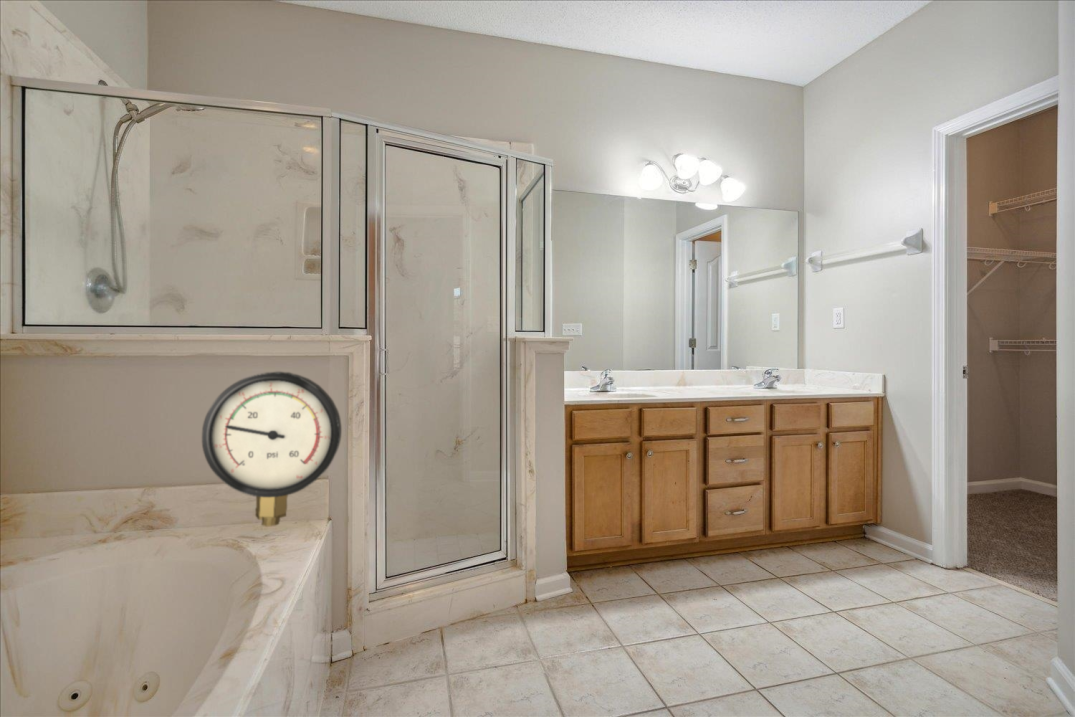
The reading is 12.5 (psi)
